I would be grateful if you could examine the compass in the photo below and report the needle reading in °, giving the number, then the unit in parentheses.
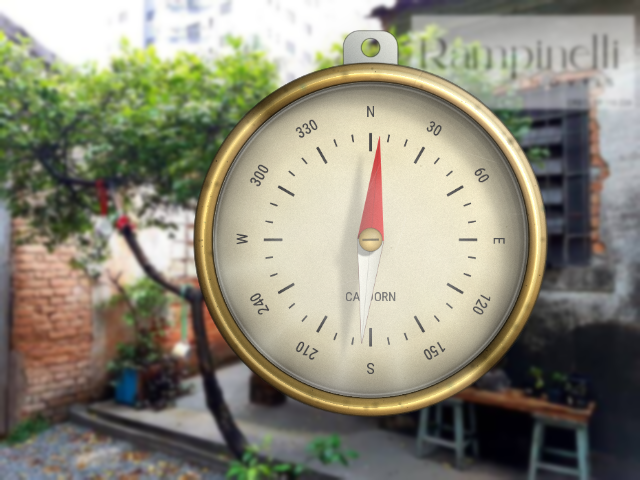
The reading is 5 (°)
